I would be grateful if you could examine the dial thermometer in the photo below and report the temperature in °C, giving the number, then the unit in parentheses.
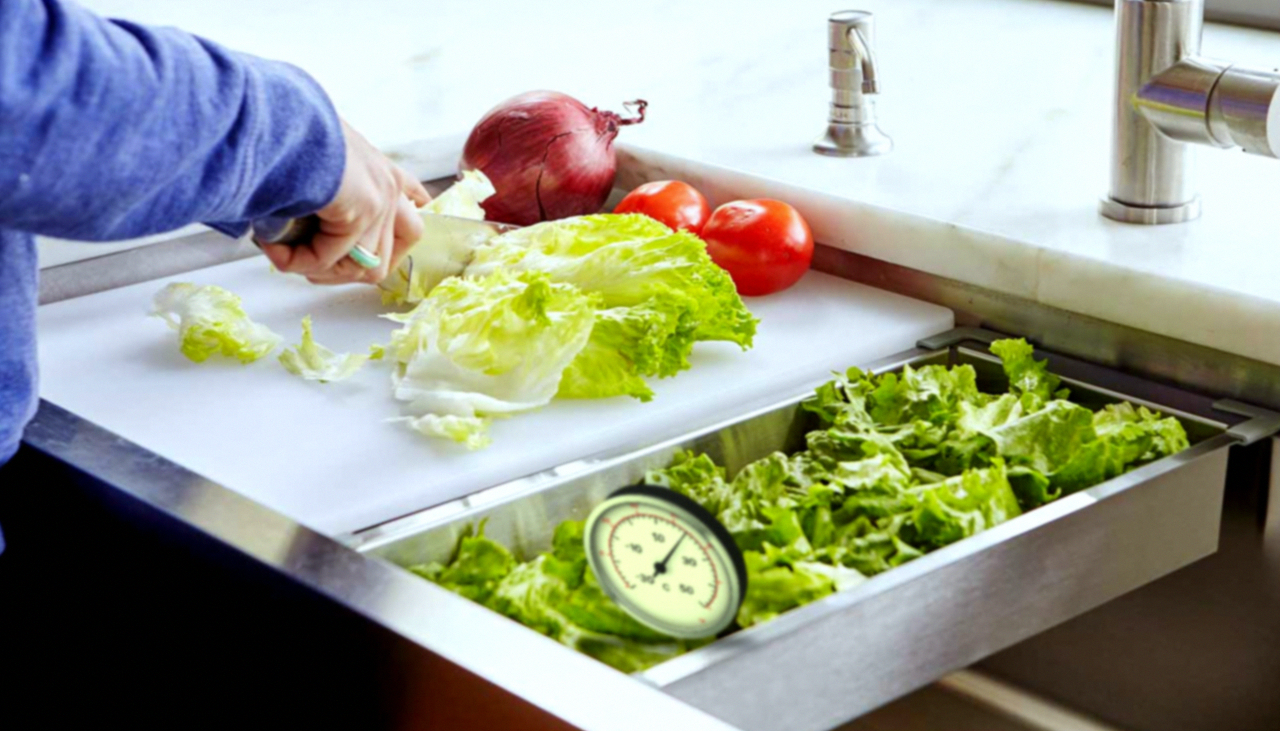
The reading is 20 (°C)
